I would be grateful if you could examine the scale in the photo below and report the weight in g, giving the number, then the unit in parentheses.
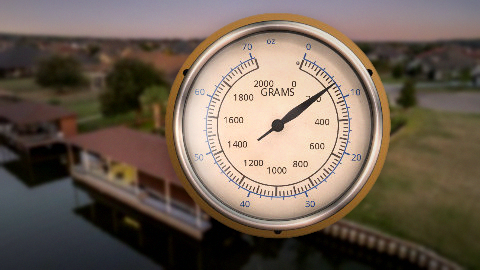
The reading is 200 (g)
